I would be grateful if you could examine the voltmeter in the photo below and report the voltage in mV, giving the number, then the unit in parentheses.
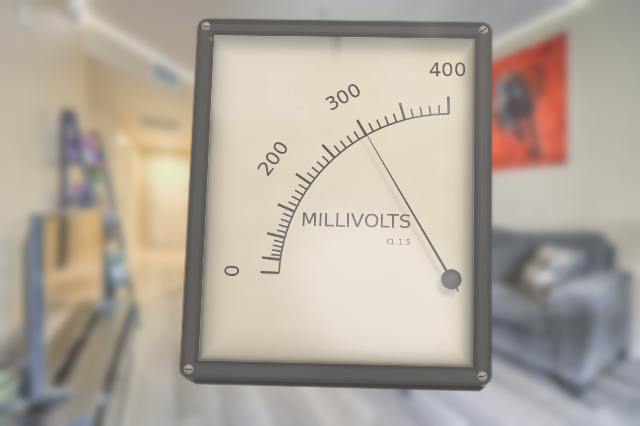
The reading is 300 (mV)
